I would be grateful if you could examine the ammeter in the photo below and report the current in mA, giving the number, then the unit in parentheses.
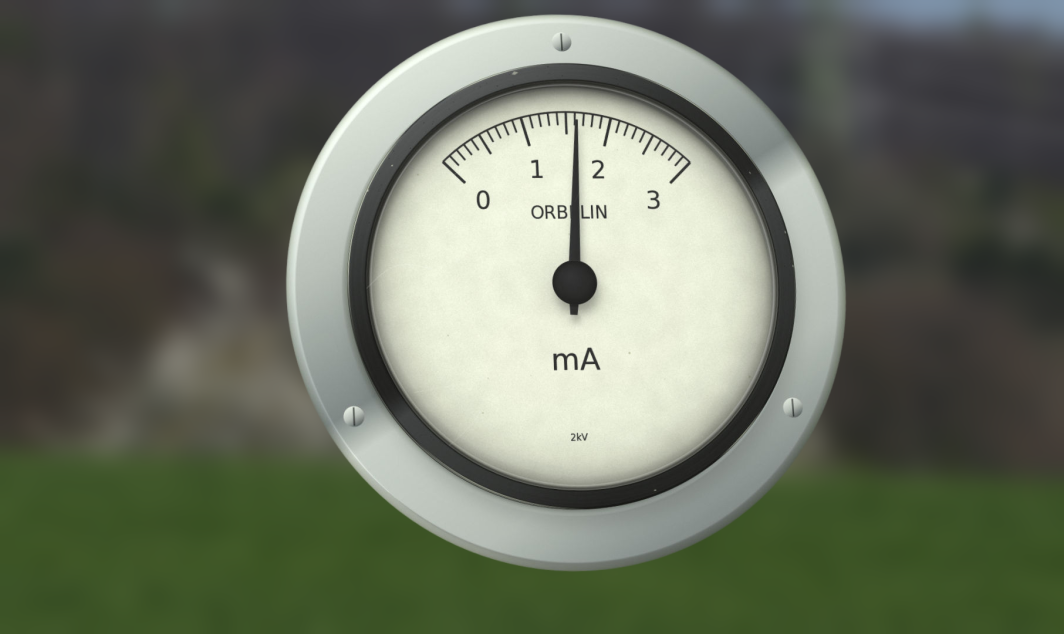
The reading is 1.6 (mA)
